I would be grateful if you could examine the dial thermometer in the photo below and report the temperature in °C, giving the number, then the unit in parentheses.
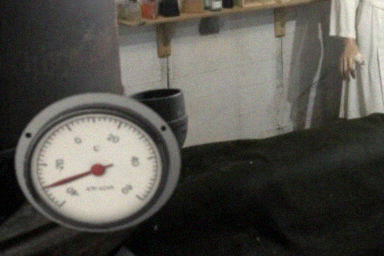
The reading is -30 (°C)
